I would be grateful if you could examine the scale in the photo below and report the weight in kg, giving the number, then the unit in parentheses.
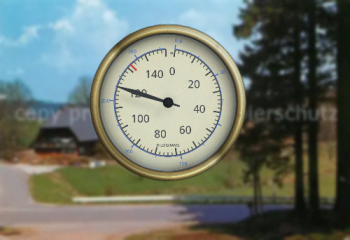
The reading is 120 (kg)
